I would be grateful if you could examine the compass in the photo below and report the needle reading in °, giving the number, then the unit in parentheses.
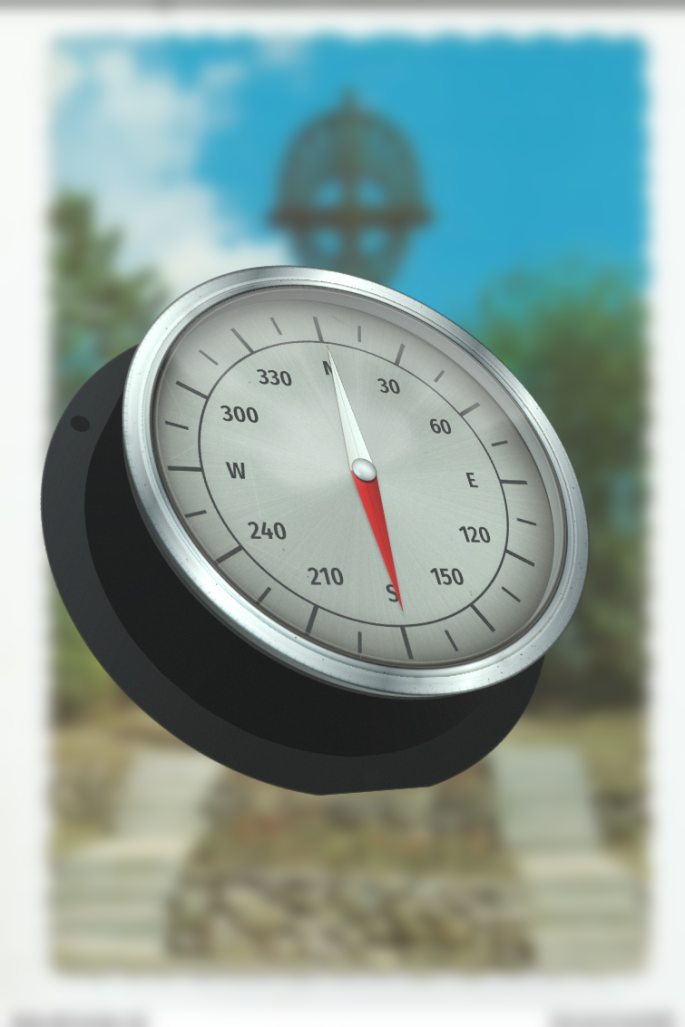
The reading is 180 (°)
